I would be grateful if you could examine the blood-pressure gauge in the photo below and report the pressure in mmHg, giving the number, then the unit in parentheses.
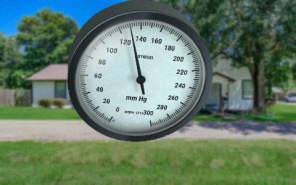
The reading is 130 (mmHg)
